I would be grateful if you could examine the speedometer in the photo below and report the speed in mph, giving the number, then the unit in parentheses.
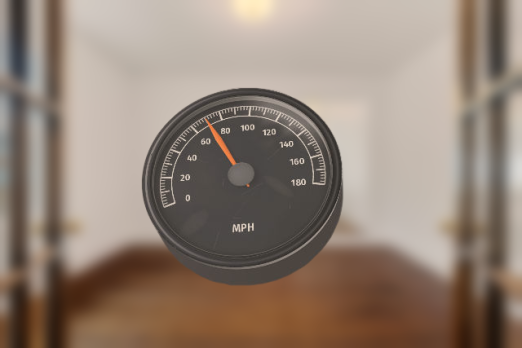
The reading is 70 (mph)
